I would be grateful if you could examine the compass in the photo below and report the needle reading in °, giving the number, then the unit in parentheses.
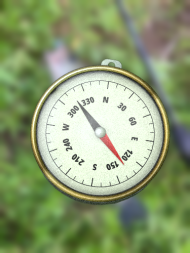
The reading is 135 (°)
